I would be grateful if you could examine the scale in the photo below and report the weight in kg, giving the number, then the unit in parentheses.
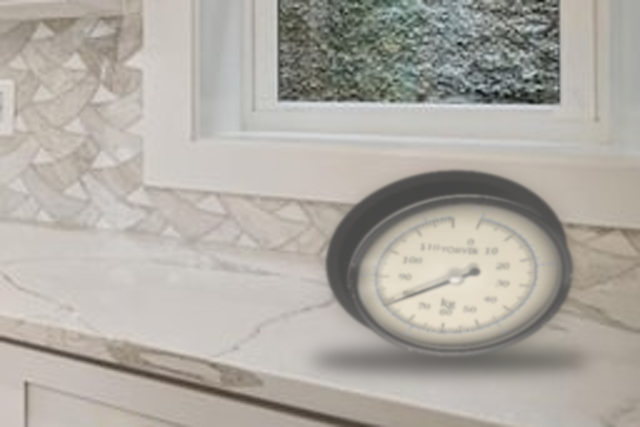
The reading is 80 (kg)
